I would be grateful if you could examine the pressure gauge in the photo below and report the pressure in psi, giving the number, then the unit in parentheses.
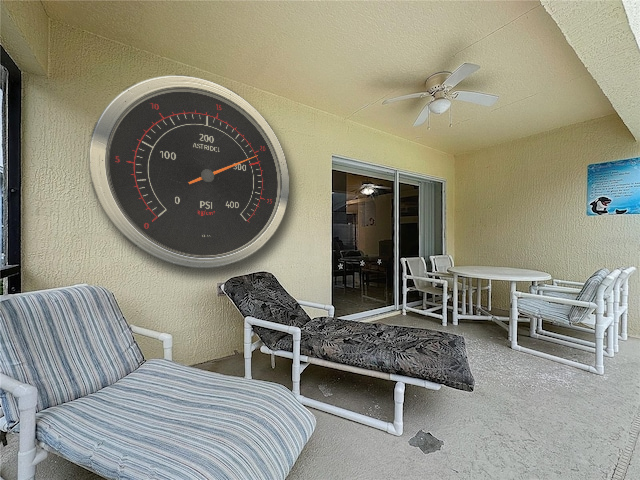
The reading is 290 (psi)
